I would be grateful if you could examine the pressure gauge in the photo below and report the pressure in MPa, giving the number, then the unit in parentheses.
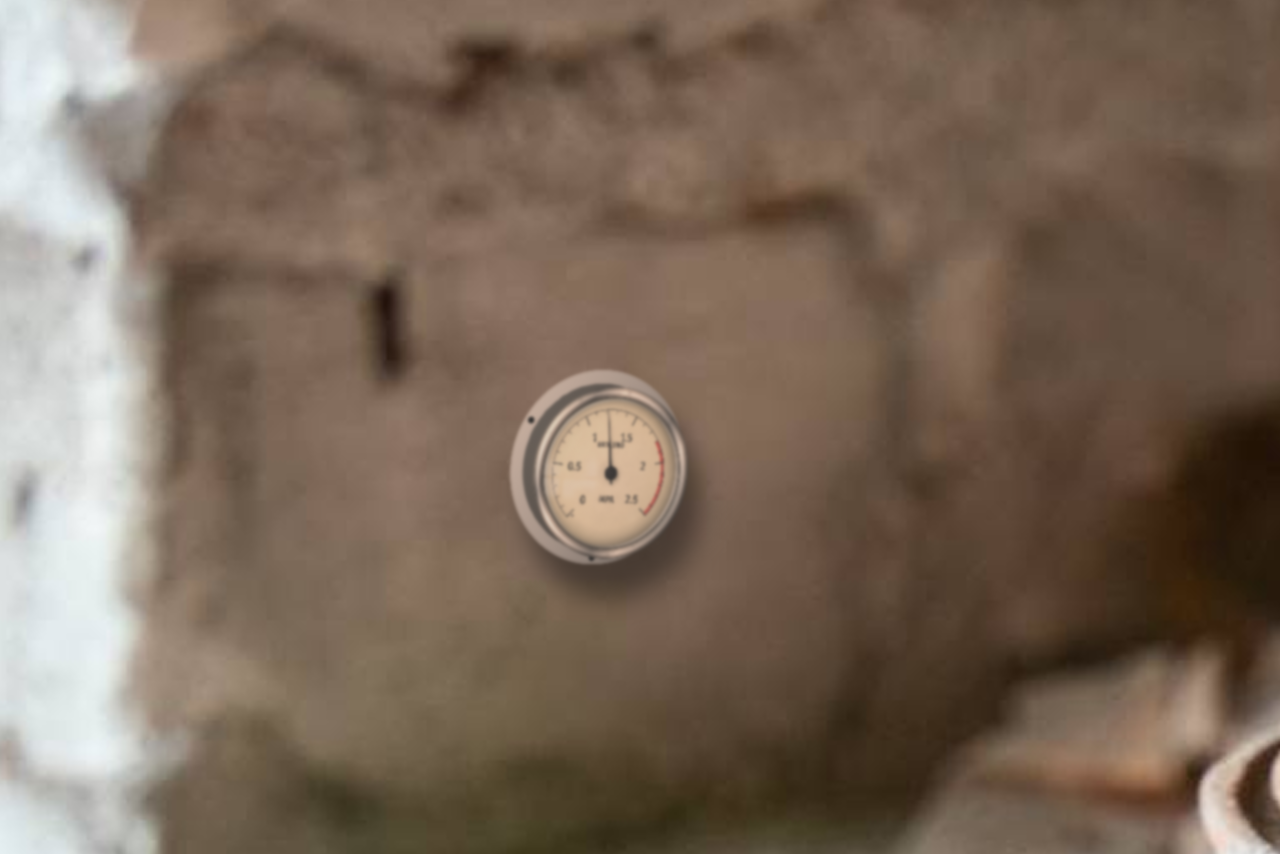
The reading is 1.2 (MPa)
